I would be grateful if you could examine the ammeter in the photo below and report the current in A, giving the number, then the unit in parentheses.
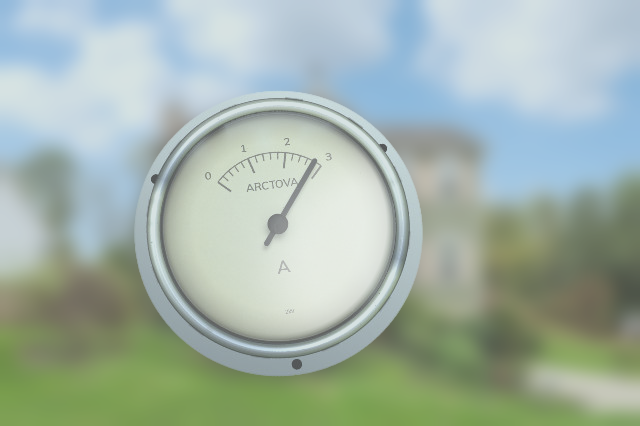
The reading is 2.8 (A)
